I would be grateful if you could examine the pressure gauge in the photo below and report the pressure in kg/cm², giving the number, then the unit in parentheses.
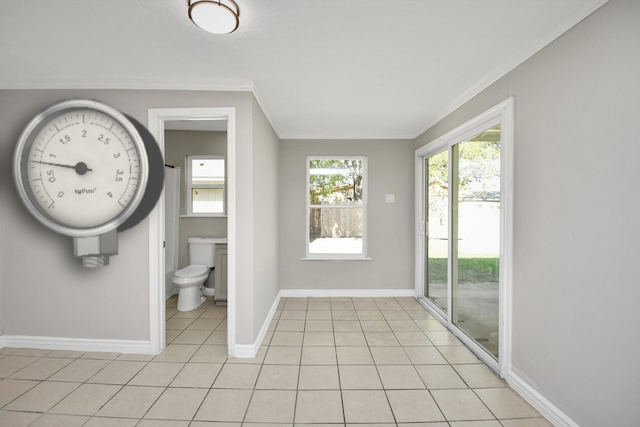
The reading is 0.8 (kg/cm²)
